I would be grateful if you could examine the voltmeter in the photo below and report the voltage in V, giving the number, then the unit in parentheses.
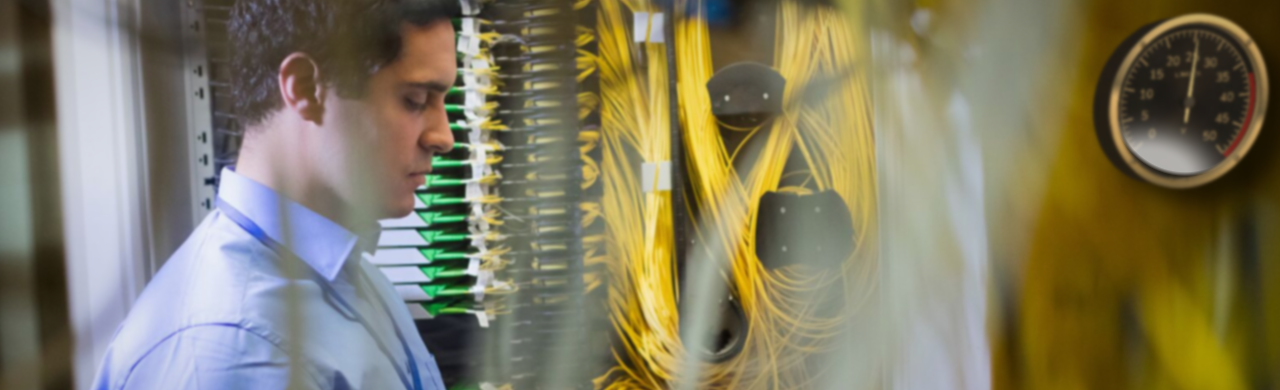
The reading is 25 (V)
